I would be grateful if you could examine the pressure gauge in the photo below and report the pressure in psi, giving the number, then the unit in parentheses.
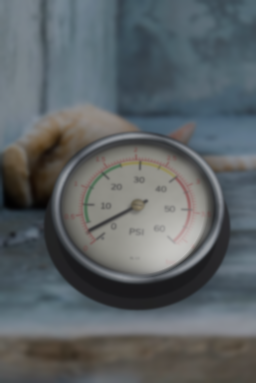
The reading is 2.5 (psi)
